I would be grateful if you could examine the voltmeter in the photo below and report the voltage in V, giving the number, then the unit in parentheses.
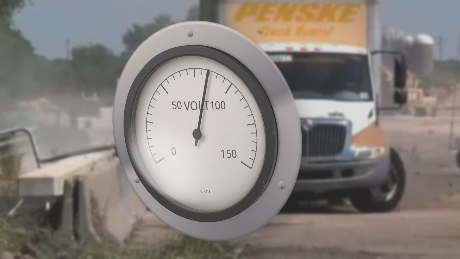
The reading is 85 (V)
